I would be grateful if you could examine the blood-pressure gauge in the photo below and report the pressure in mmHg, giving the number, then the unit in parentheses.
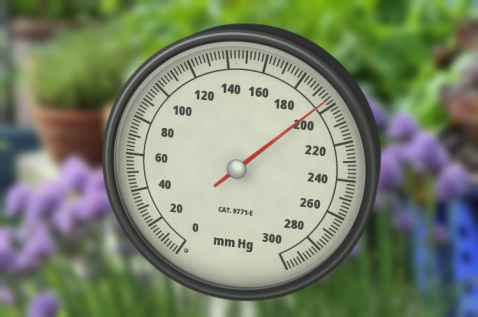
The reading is 196 (mmHg)
